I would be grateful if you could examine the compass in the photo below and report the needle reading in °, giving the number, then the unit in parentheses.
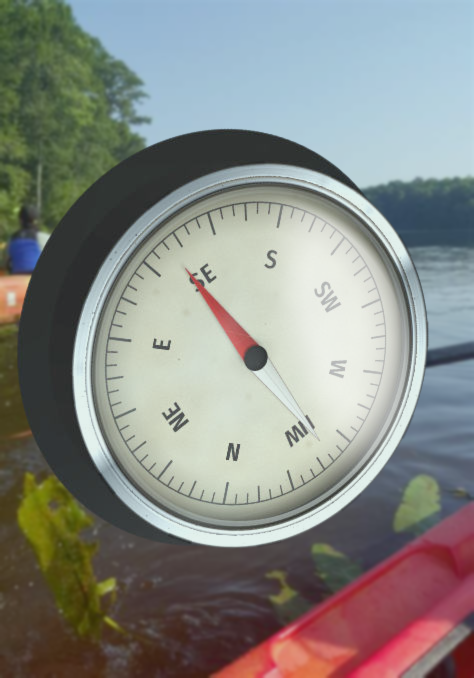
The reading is 130 (°)
